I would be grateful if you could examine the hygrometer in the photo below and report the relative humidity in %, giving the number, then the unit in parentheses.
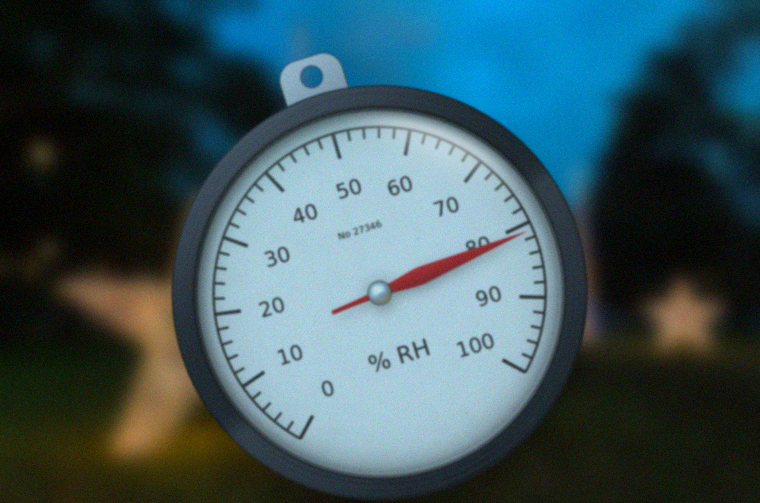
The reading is 81 (%)
